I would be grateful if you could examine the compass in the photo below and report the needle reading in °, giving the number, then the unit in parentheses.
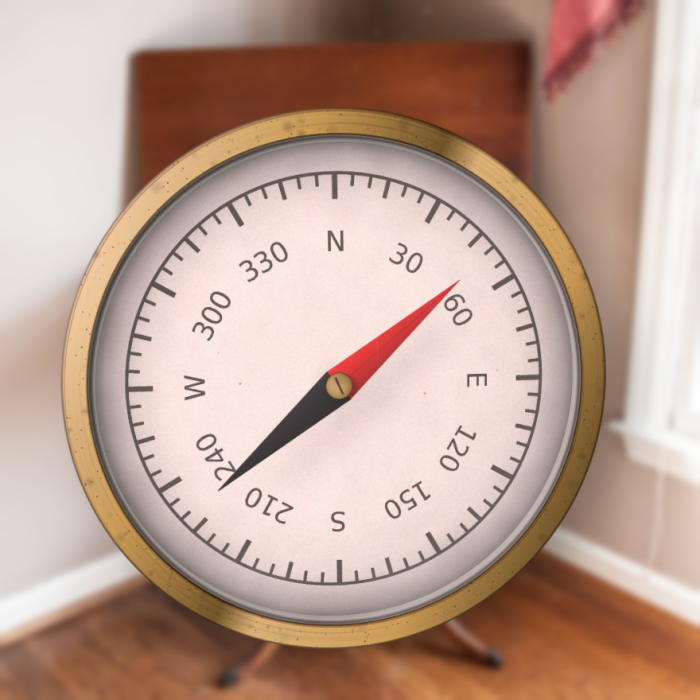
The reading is 50 (°)
